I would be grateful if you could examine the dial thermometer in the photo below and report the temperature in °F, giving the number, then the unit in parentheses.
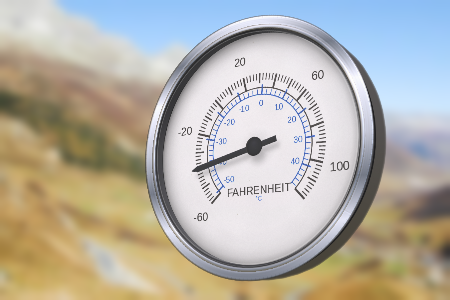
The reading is -40 (°F)
